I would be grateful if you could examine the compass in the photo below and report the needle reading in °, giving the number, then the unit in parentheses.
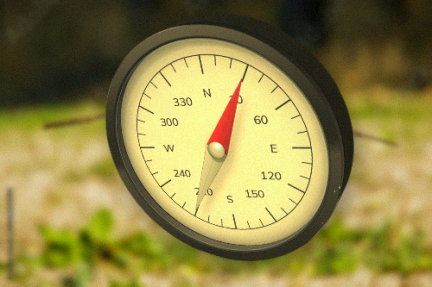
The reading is 30 (°)
